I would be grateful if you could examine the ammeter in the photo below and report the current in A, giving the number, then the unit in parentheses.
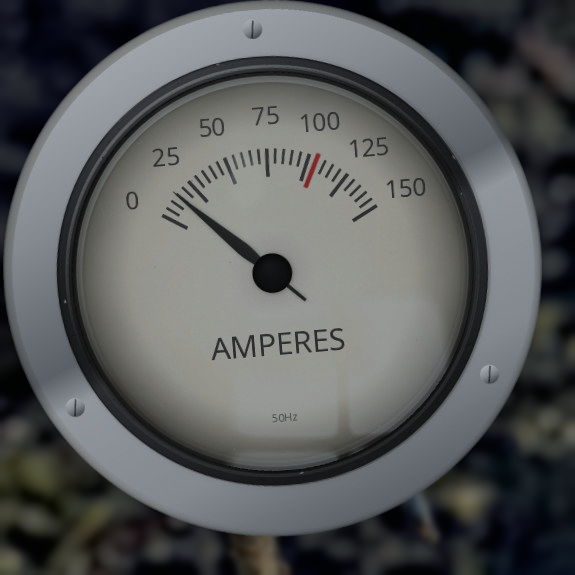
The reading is 15 (A)
